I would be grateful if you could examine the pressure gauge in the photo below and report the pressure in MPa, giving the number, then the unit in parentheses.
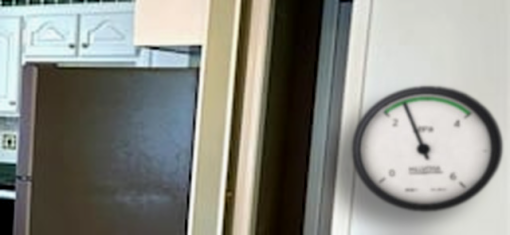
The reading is 2.5 (MPa)
